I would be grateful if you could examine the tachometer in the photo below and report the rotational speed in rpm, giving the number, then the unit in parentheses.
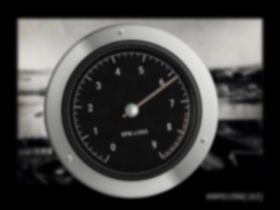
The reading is 6200 (rpm)
